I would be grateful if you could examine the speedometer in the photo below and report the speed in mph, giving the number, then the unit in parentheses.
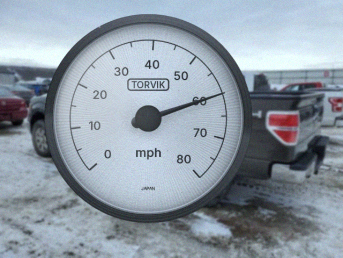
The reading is 60 (mph)
